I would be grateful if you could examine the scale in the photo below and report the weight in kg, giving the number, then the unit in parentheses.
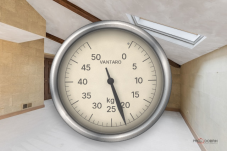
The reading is 22 (kg)
